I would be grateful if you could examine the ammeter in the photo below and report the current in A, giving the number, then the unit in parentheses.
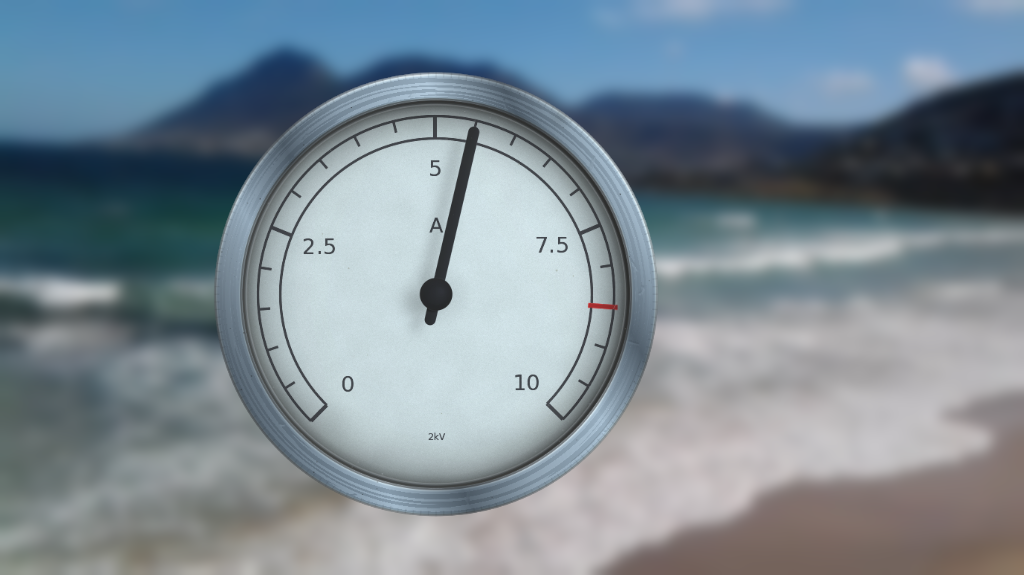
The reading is 5.5 (A)
